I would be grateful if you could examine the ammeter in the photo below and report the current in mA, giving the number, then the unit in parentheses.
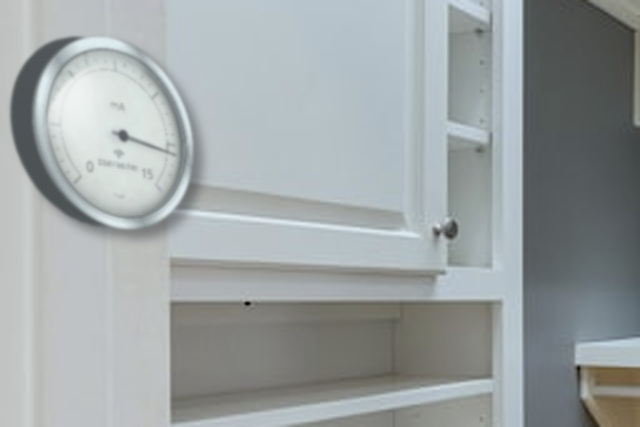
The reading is 13 (mA)
